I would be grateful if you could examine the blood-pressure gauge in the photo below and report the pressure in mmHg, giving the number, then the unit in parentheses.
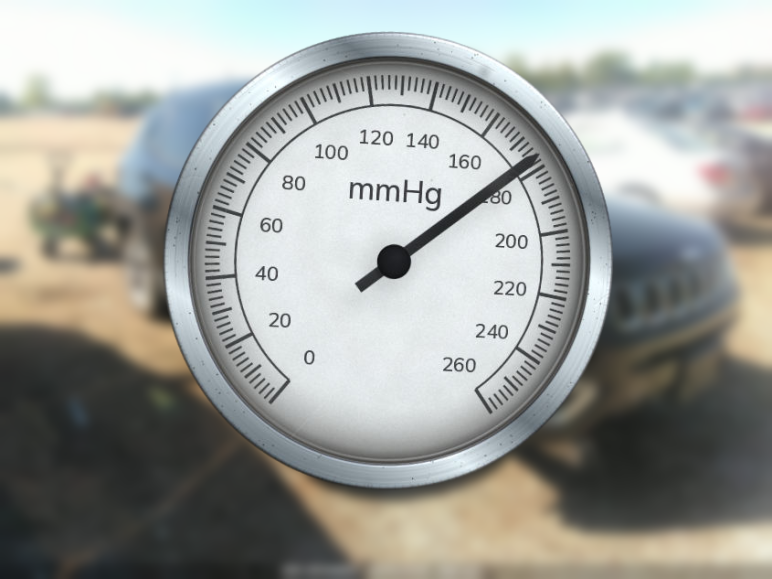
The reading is 176 (mmHg)
